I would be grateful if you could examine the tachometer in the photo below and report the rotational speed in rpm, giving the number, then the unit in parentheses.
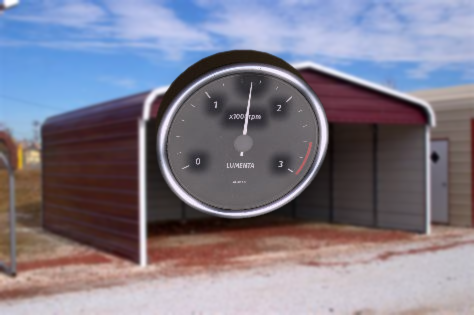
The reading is 1500 (rpm)
